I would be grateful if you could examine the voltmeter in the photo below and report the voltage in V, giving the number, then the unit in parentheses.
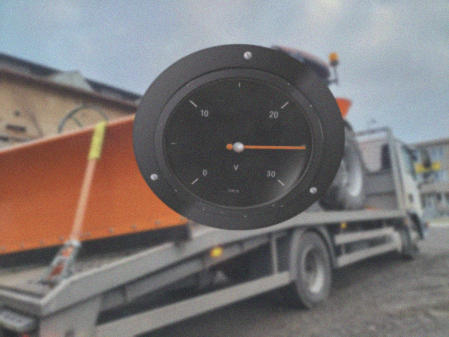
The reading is 25 (V)
